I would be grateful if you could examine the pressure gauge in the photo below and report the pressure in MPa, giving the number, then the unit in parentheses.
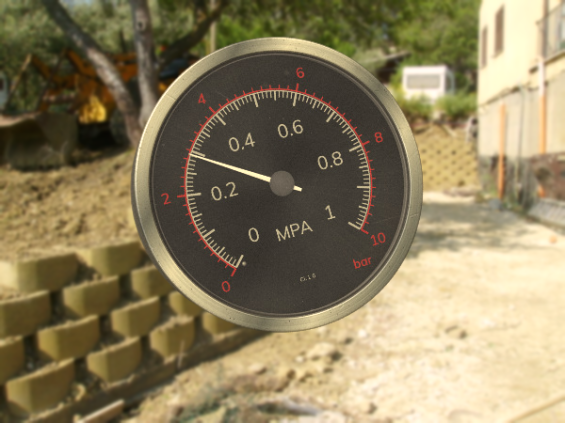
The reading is 0.29 (MPa)
